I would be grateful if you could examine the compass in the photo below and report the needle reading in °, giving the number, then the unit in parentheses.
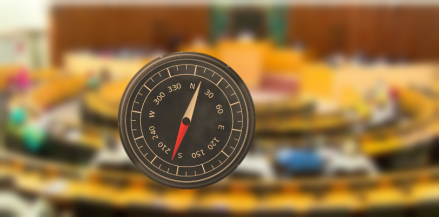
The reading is 190 (°)
